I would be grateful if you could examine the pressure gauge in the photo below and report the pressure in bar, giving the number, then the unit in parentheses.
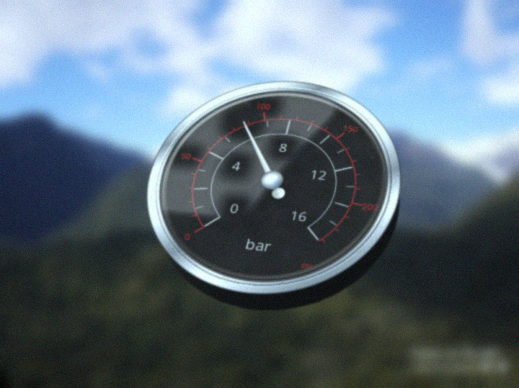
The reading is 6 (bar)
